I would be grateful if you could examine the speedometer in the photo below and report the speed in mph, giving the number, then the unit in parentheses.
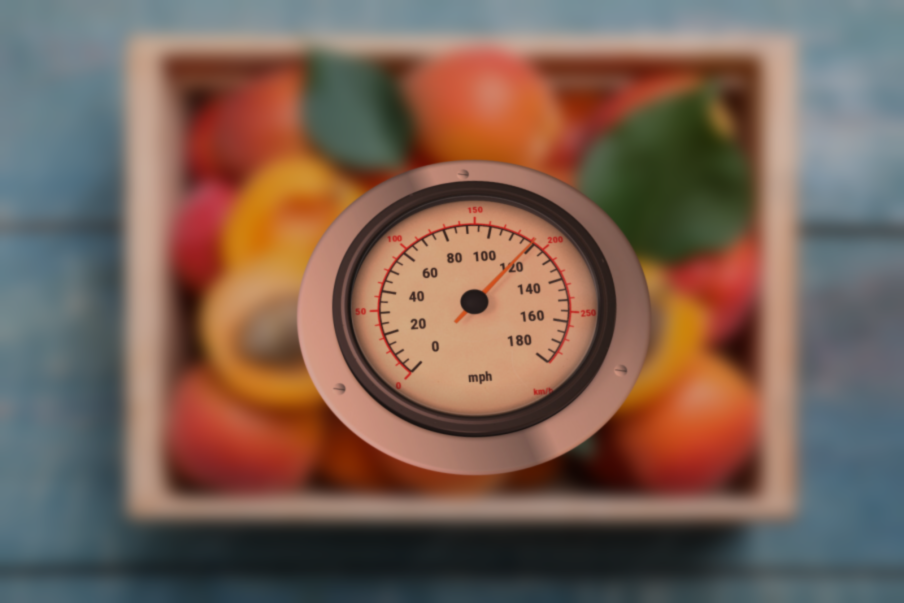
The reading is 120 (mph)
